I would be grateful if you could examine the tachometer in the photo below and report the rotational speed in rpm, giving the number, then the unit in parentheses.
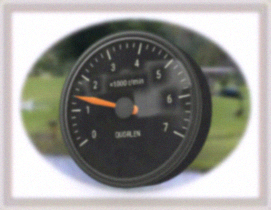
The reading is 1400 (rpm)
